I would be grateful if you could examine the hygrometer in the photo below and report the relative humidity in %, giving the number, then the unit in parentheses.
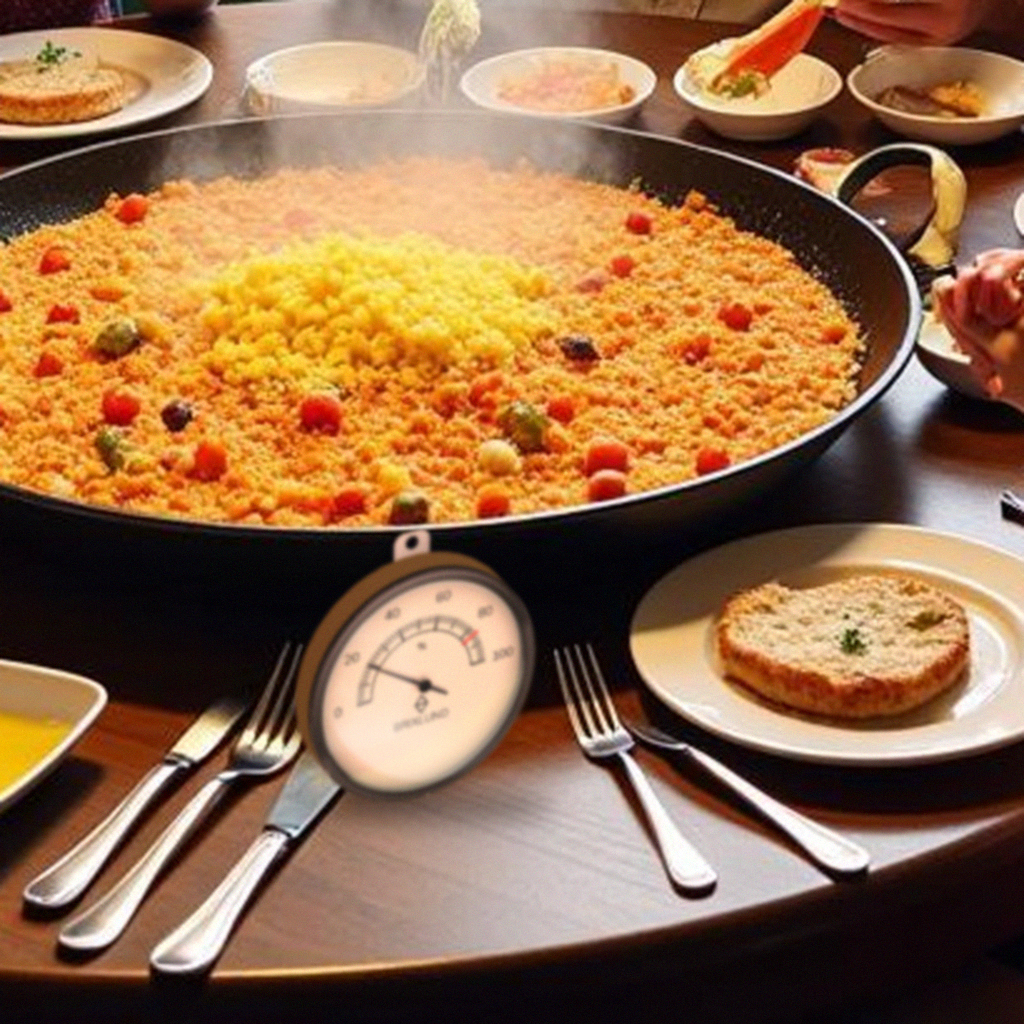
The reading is 20 (%)
